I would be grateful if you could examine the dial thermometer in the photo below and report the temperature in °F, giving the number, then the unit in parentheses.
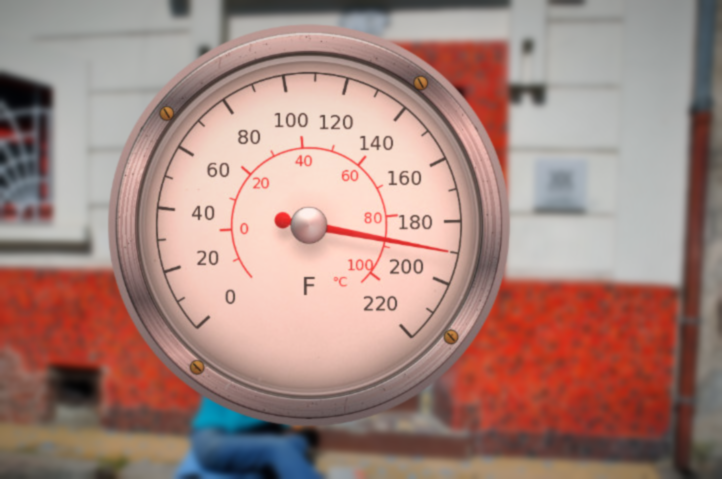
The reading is 190 (°F)
